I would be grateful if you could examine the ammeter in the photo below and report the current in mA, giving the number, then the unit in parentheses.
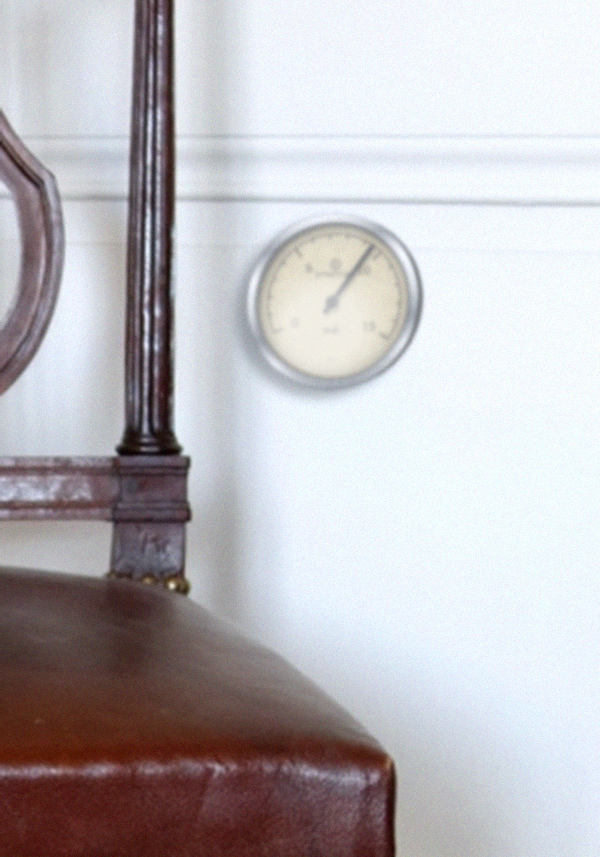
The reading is 9.5 (mA)
